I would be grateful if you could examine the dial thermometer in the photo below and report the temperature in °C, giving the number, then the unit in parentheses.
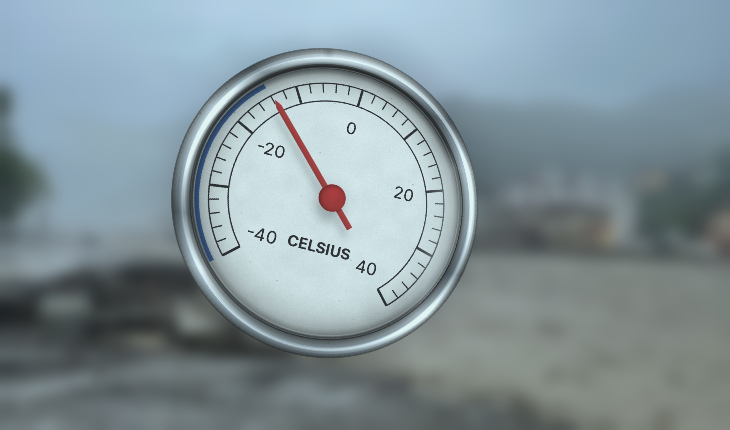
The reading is -14 (°C)
